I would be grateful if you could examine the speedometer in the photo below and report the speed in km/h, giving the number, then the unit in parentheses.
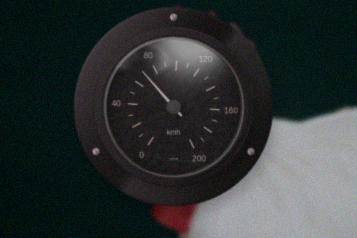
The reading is 70 (km/h)
